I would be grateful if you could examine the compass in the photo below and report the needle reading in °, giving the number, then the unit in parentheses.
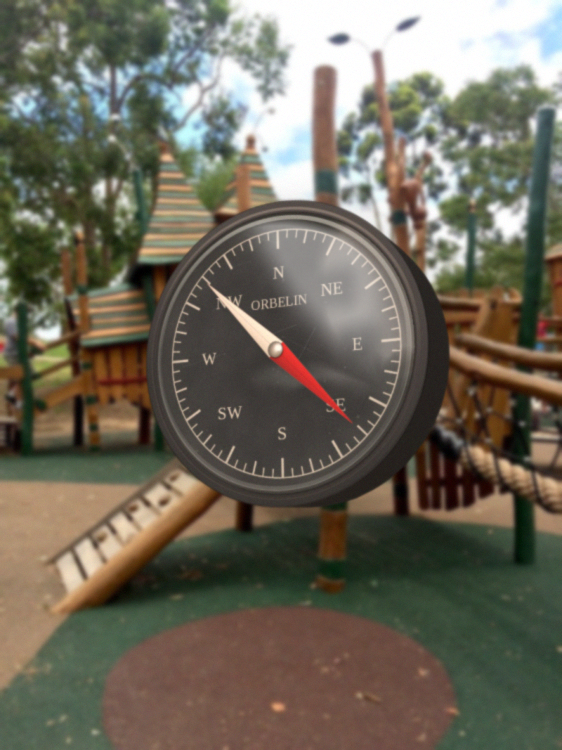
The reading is 135 (°)
